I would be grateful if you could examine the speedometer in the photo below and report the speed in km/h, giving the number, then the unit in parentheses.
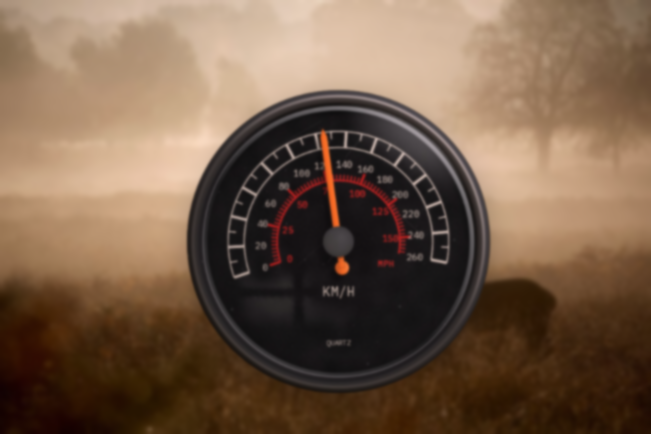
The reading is 125 (km/h)
